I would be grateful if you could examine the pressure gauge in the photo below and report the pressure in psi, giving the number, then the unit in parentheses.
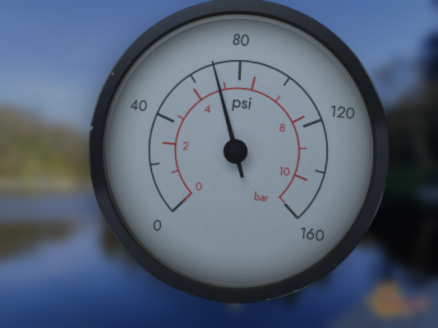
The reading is 70 (psi)
